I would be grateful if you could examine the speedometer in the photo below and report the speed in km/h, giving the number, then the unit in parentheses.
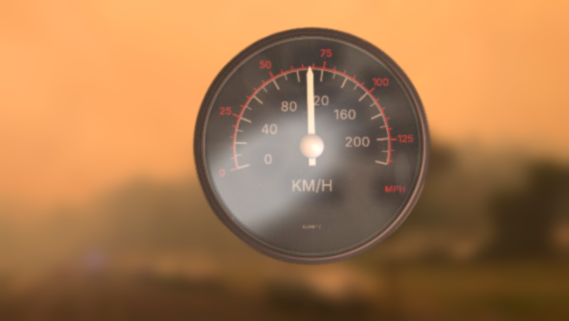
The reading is 110 (km/h)
